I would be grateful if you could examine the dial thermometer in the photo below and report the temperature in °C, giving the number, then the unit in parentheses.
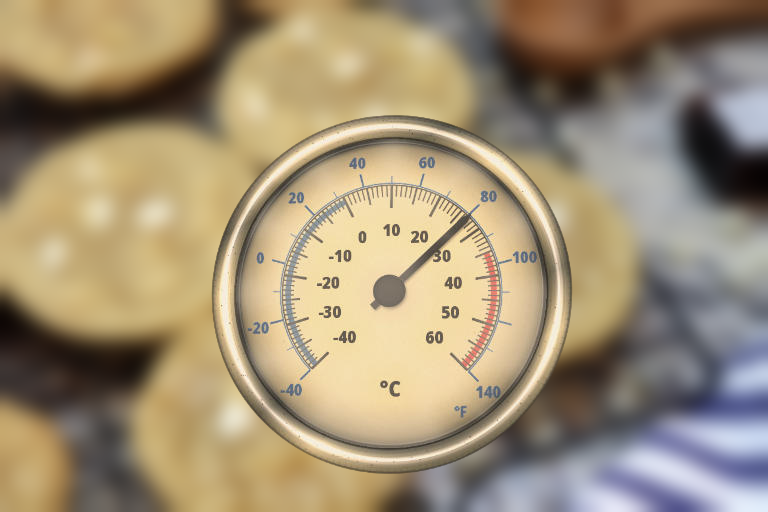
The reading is 27 (°C)
